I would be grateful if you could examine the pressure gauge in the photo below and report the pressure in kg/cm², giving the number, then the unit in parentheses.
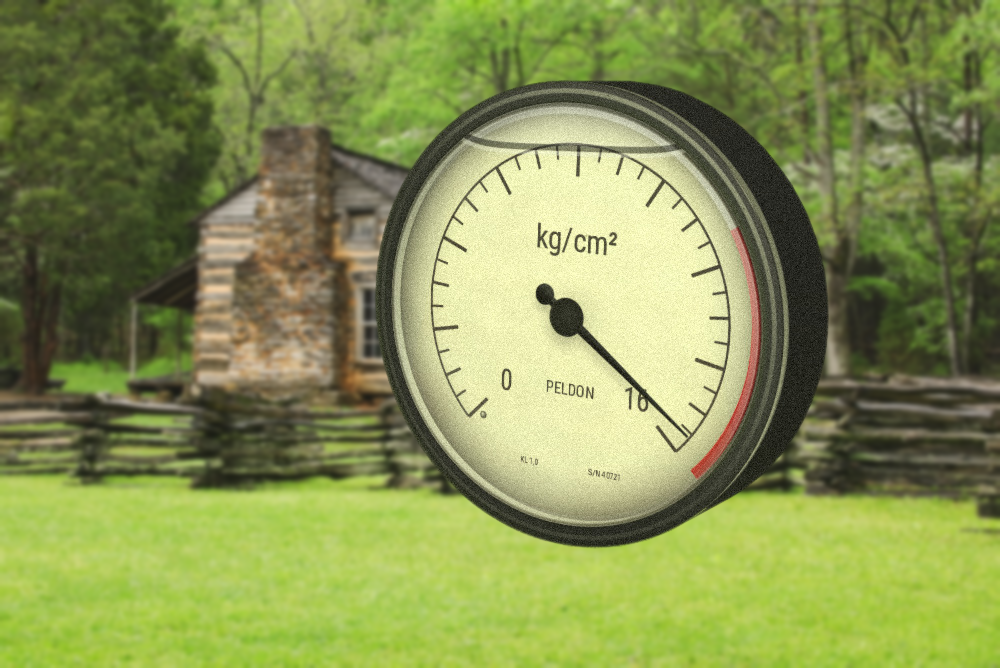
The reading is 15.5 (kg/cm²)
